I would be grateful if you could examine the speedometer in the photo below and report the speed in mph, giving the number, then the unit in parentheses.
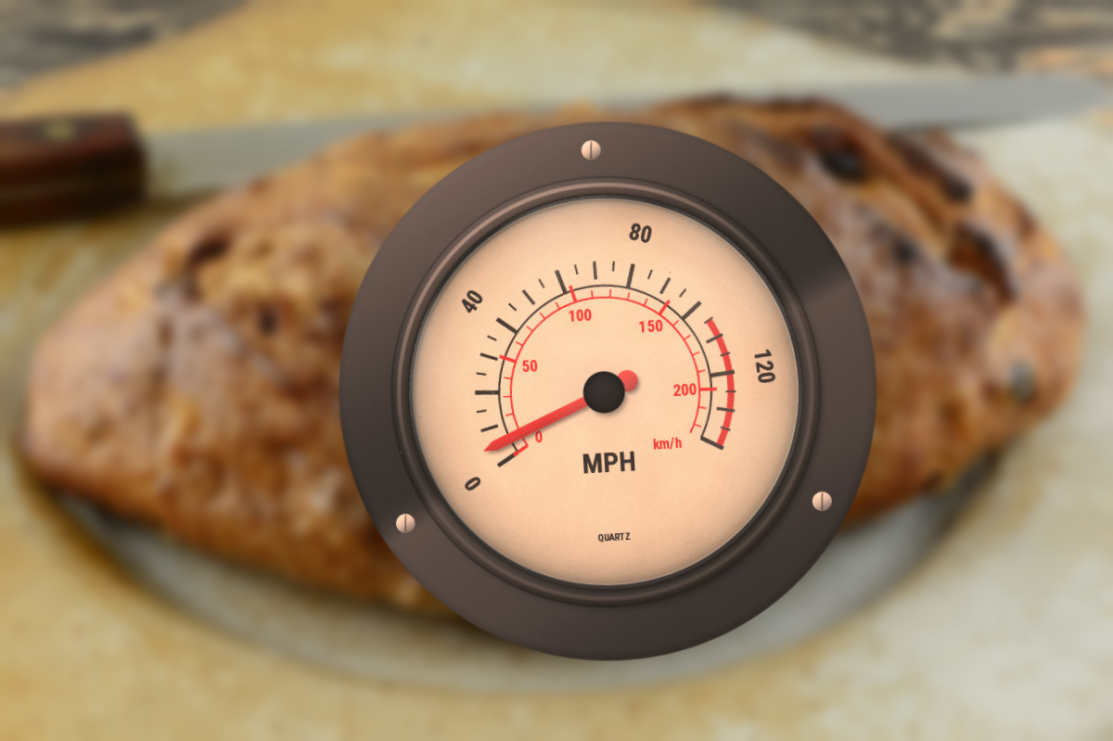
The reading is 5 (mph)
